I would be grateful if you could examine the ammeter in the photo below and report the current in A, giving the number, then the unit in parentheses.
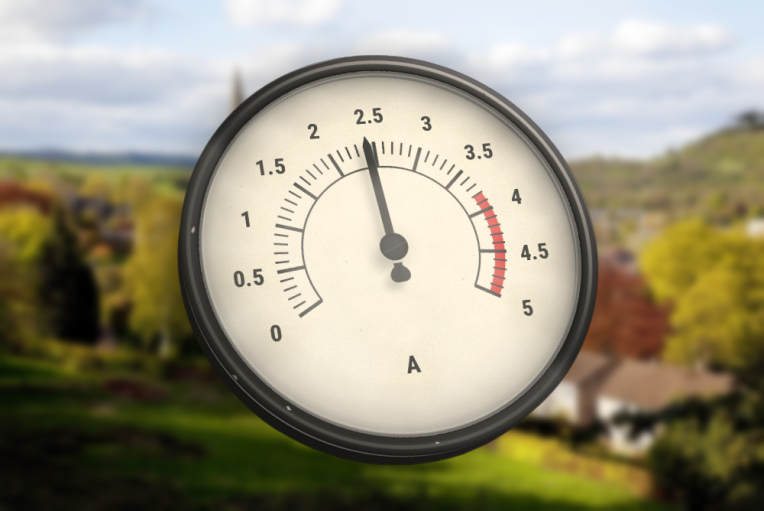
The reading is 2.4 (A)
